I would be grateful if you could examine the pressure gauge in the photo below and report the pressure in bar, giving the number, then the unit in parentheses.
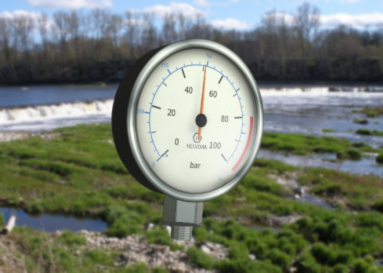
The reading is 50 (bar)
